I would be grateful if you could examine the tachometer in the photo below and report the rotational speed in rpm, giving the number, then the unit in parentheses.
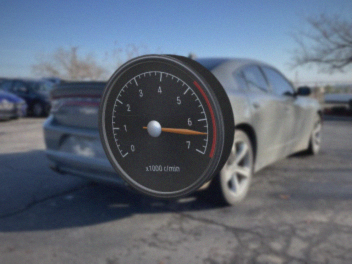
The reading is 6400 (rpm)
